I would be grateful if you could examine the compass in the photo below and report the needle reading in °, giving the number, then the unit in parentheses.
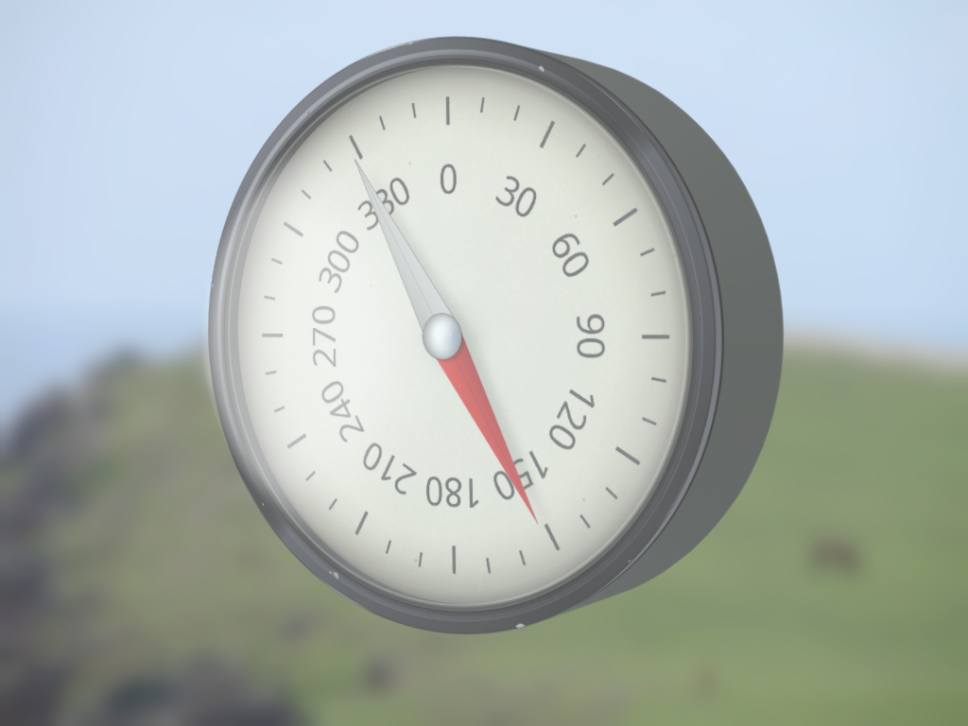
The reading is 150 (°)
